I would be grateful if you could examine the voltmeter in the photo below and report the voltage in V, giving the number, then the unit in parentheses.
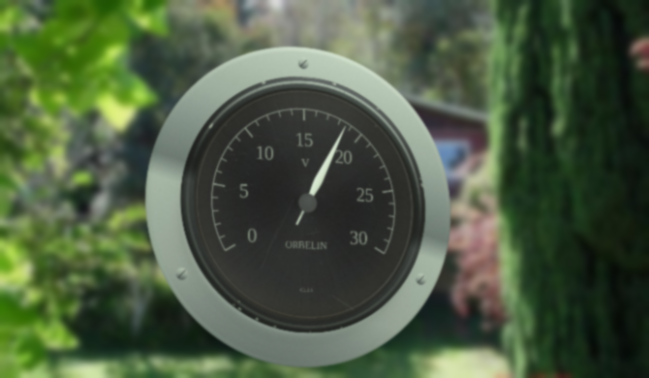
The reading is 18.5 (V)
